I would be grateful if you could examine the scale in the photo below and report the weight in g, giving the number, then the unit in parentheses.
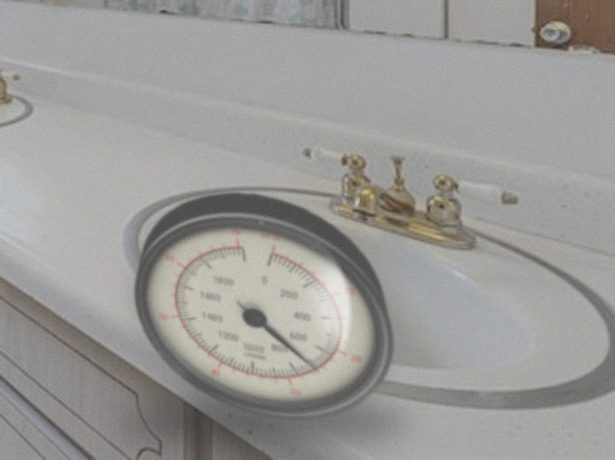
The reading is 700 (g)
